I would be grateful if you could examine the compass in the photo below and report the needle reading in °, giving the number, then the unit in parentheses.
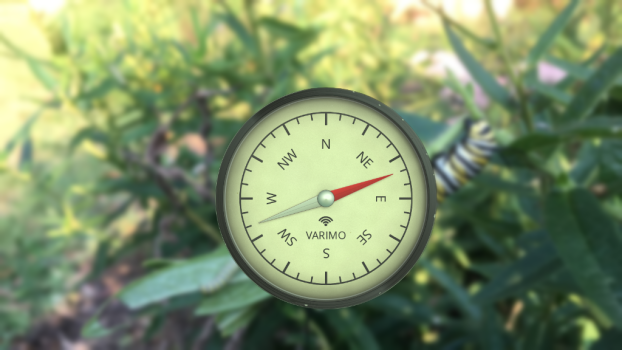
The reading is 70 (°)
